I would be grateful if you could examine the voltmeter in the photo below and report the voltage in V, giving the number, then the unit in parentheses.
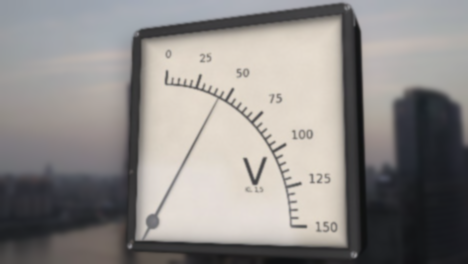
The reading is 45 (V)
